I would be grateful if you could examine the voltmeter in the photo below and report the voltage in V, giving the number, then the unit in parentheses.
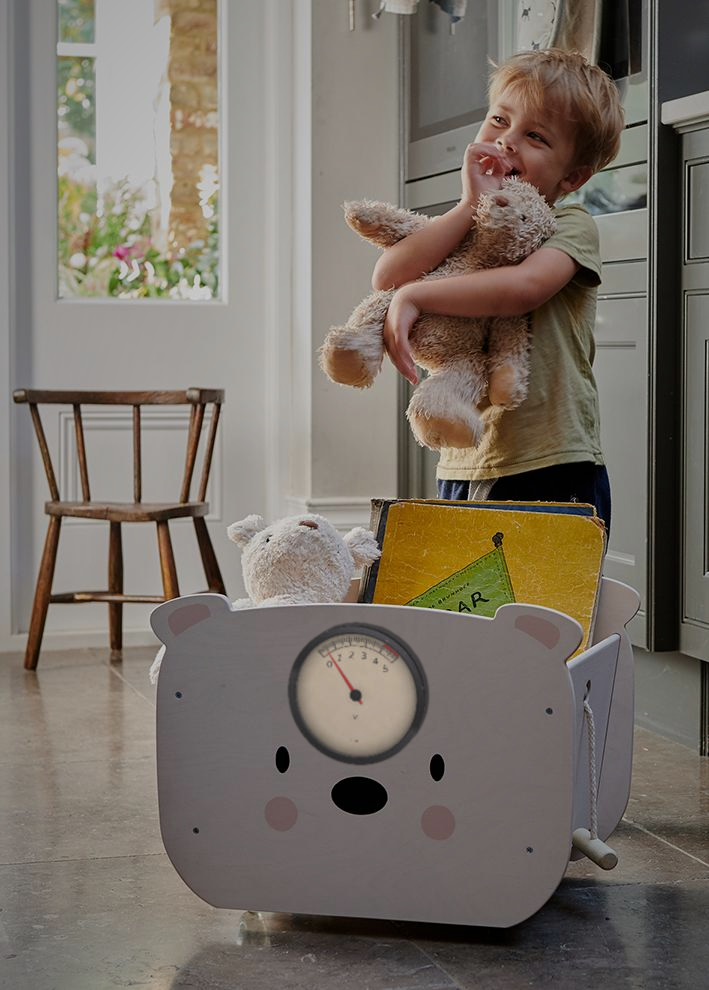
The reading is 0.5 (V)
